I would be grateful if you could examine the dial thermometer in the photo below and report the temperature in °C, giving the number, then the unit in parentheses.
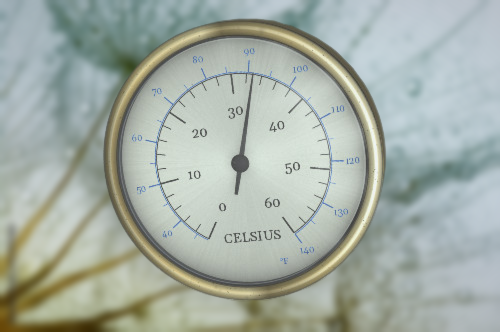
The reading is 33 (°C)
